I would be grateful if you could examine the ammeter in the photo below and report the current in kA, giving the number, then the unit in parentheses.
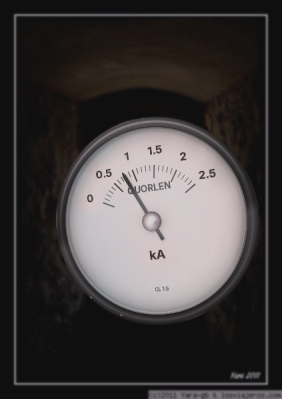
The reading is 0.8 (kA)
